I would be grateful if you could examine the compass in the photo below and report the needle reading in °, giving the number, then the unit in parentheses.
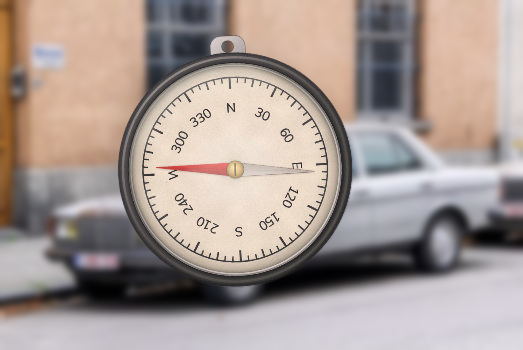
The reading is 275 (°)
